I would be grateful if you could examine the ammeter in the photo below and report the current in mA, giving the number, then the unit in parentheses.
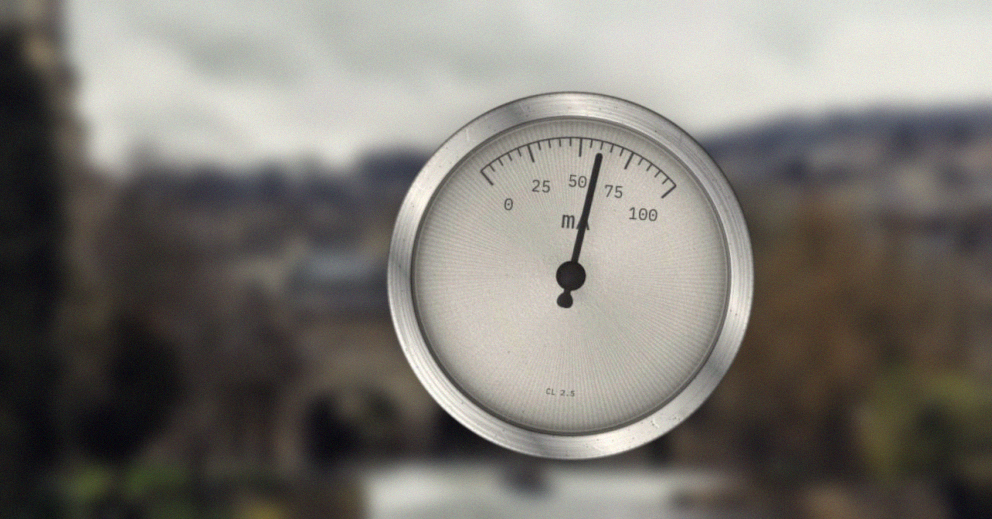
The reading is 60 (mA)
